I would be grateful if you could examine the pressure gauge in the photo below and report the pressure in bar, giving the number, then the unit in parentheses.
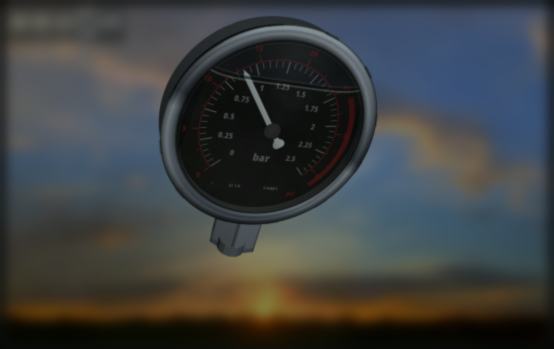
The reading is 0.9 (bar)
